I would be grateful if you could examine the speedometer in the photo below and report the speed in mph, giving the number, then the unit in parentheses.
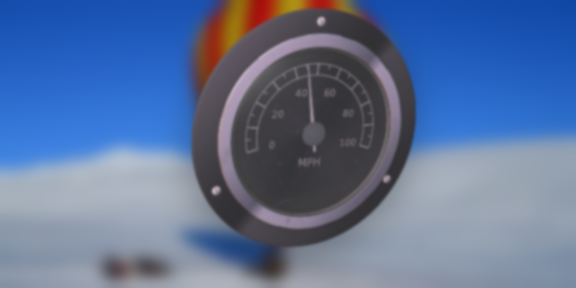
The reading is 45 (mph)
